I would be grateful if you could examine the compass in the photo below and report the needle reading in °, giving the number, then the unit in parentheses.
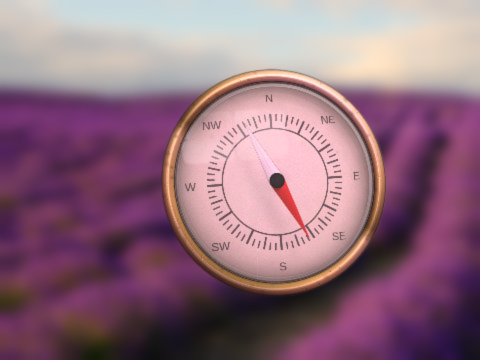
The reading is 155 (°)
